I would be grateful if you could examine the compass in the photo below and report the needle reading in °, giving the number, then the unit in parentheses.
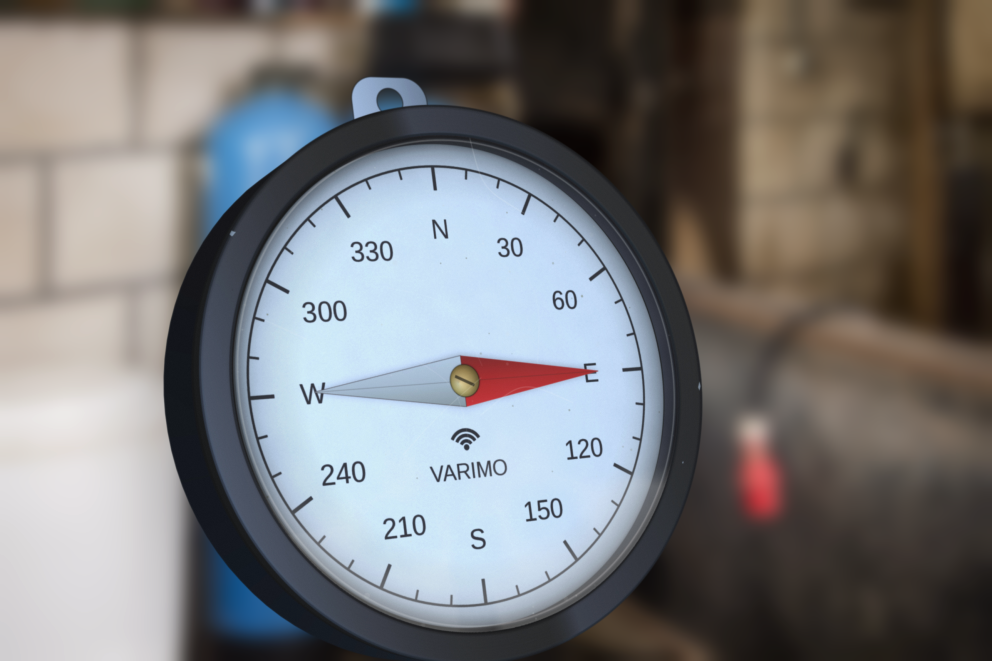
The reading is 90 (°)
